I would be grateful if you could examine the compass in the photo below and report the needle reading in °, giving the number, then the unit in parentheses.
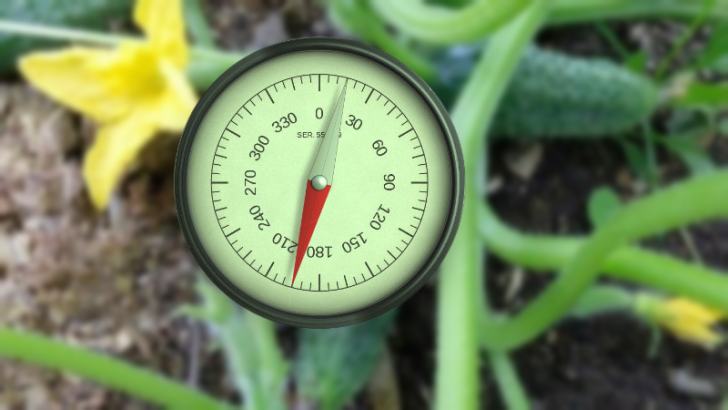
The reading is 195 (°)
